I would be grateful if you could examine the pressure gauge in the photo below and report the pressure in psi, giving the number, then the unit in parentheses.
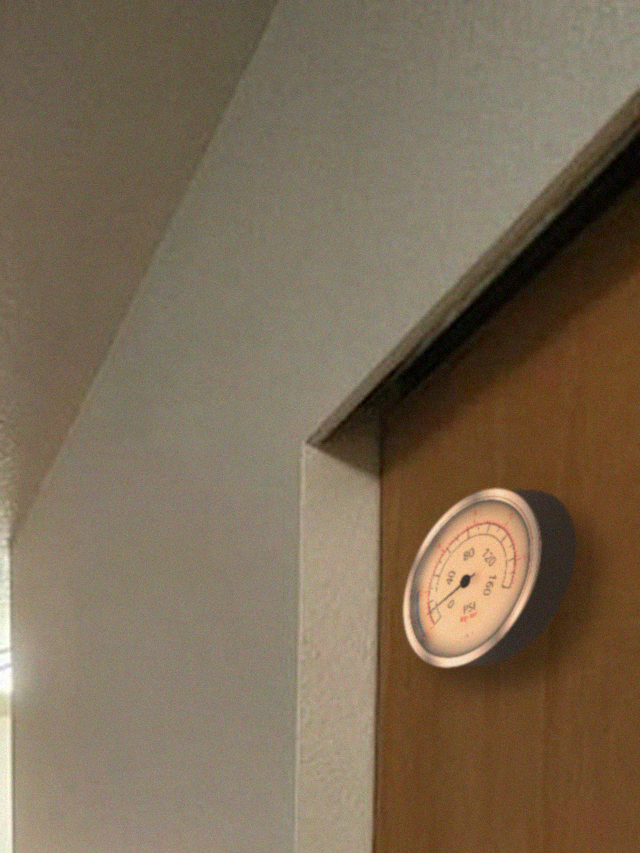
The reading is 10 (psi)
